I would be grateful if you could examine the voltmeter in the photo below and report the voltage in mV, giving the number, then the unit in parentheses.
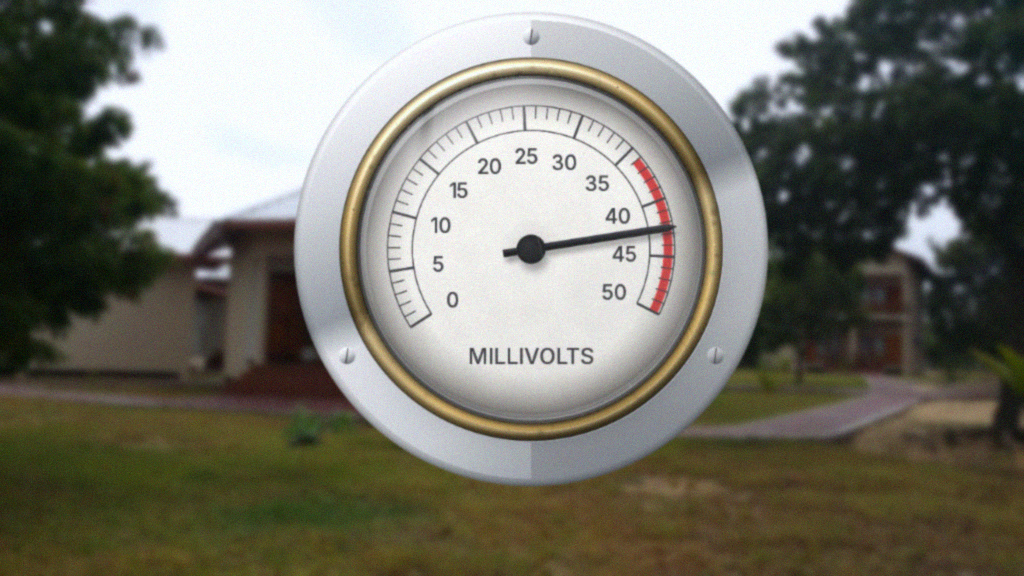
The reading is 42.5 (mV)
